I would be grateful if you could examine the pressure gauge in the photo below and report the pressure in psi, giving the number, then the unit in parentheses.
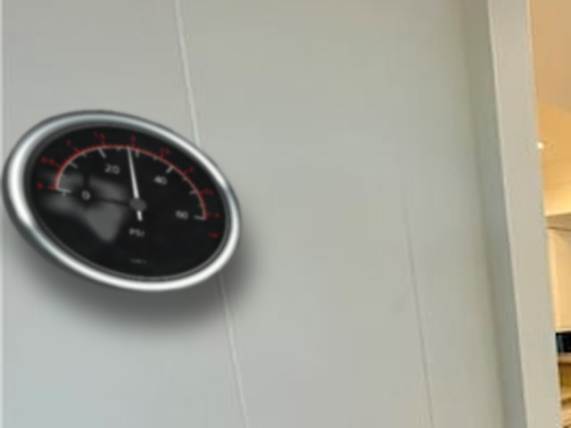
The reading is 27.5 (psi)
